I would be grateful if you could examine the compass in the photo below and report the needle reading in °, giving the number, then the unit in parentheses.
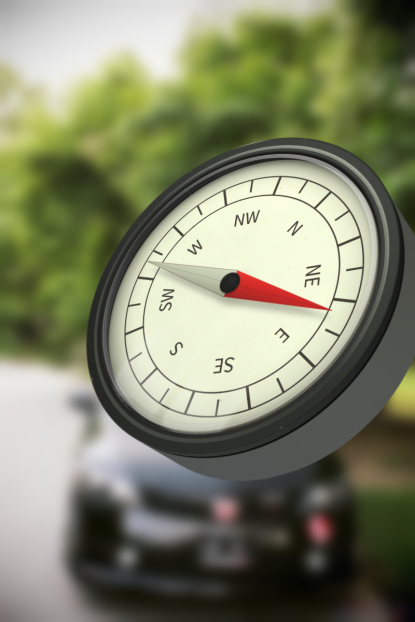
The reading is 67.5 (°)
